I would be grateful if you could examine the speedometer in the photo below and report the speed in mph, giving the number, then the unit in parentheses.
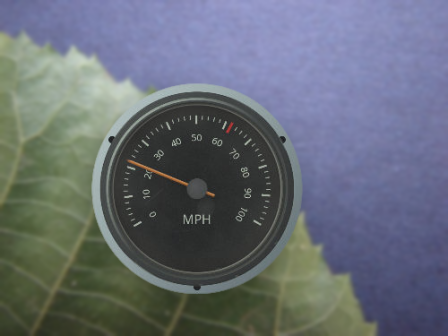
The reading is 22 (mph)
